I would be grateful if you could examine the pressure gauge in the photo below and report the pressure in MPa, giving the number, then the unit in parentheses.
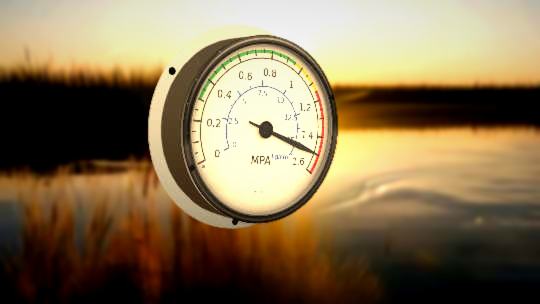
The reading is 1.5 (MPa)
